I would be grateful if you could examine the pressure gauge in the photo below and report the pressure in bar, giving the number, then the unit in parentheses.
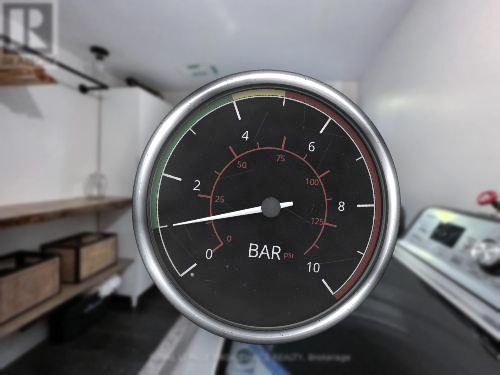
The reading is 1 (bar)
